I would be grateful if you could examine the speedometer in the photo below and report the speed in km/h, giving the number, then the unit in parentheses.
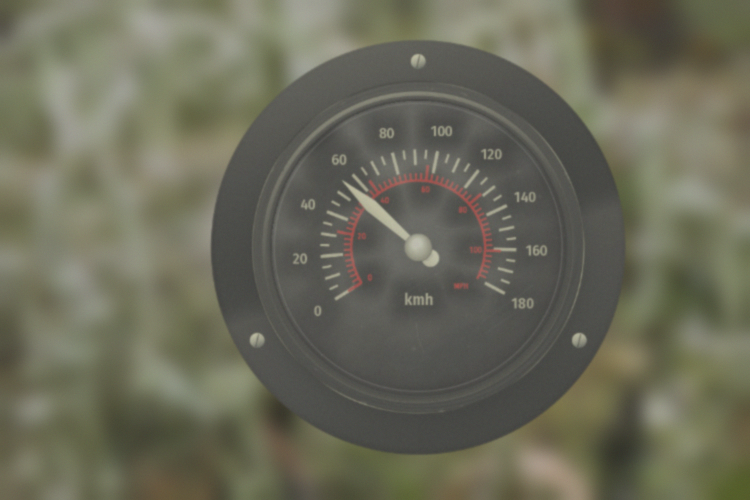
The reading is 55 (km/h)
